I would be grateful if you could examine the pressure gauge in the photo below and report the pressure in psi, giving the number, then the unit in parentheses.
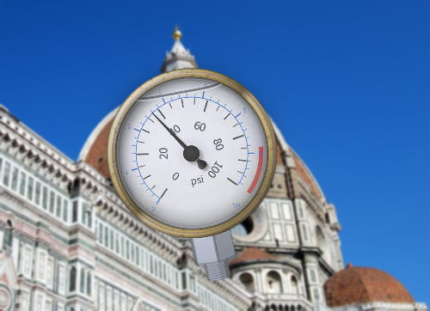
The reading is 37.5 (psi)
